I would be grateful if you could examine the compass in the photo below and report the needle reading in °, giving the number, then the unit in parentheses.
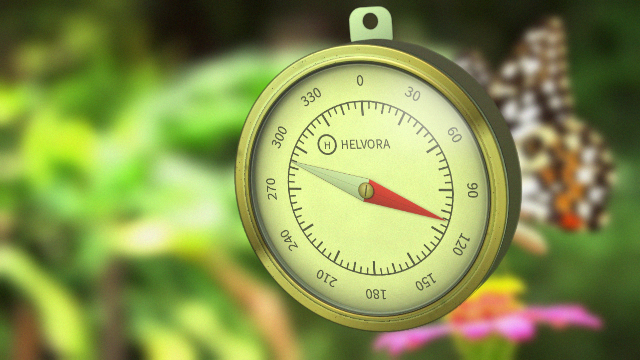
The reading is 110 (°)
